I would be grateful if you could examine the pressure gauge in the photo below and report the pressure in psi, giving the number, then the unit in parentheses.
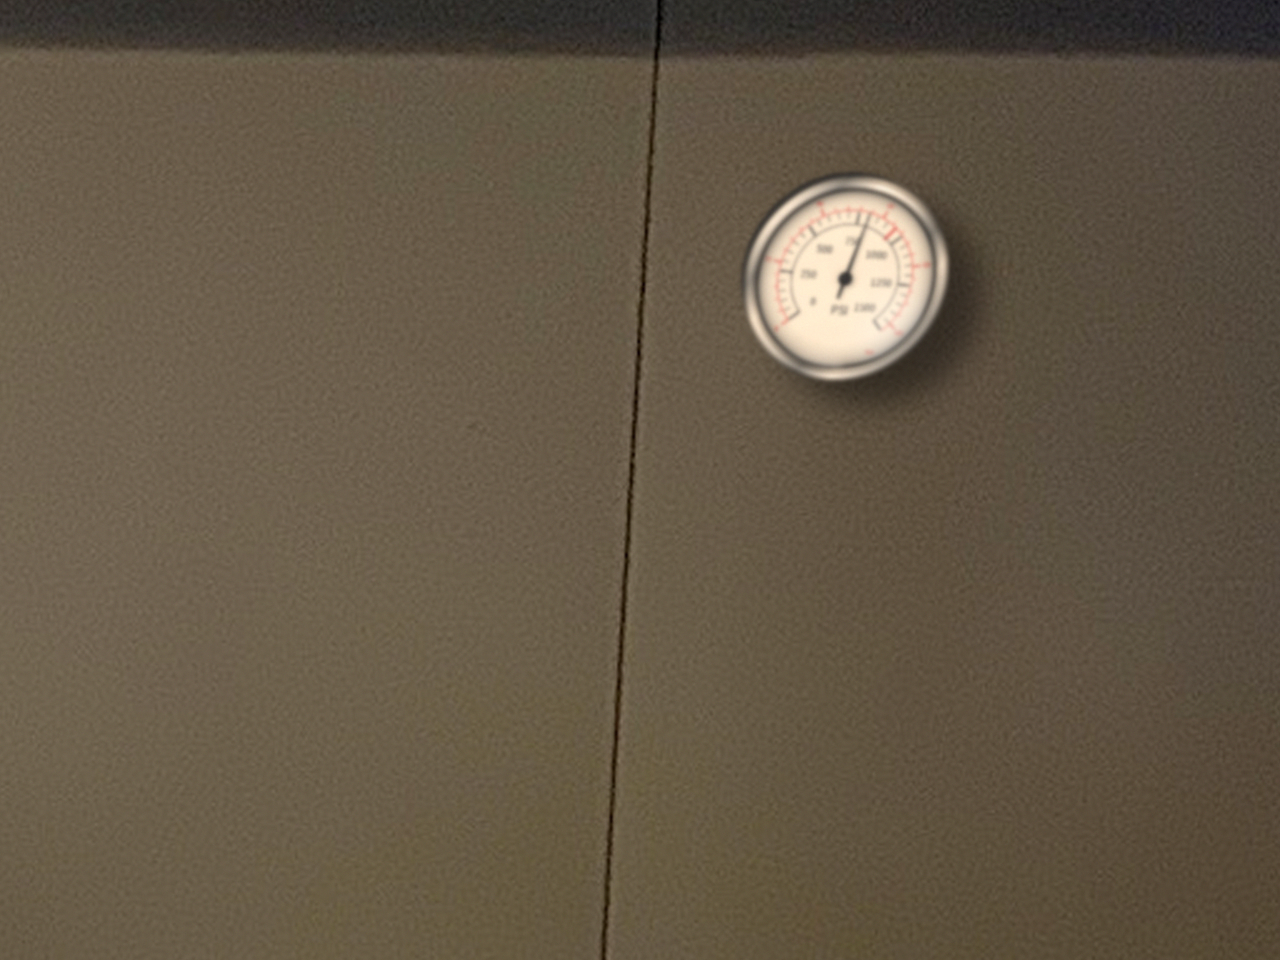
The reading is 800 (psi)
